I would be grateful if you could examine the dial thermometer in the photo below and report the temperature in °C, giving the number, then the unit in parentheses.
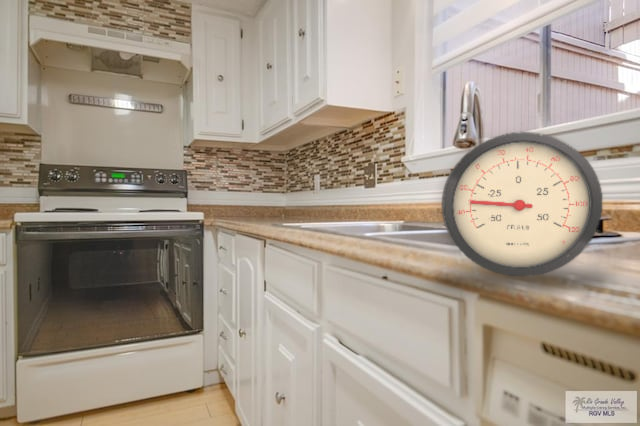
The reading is -35 (°C)
